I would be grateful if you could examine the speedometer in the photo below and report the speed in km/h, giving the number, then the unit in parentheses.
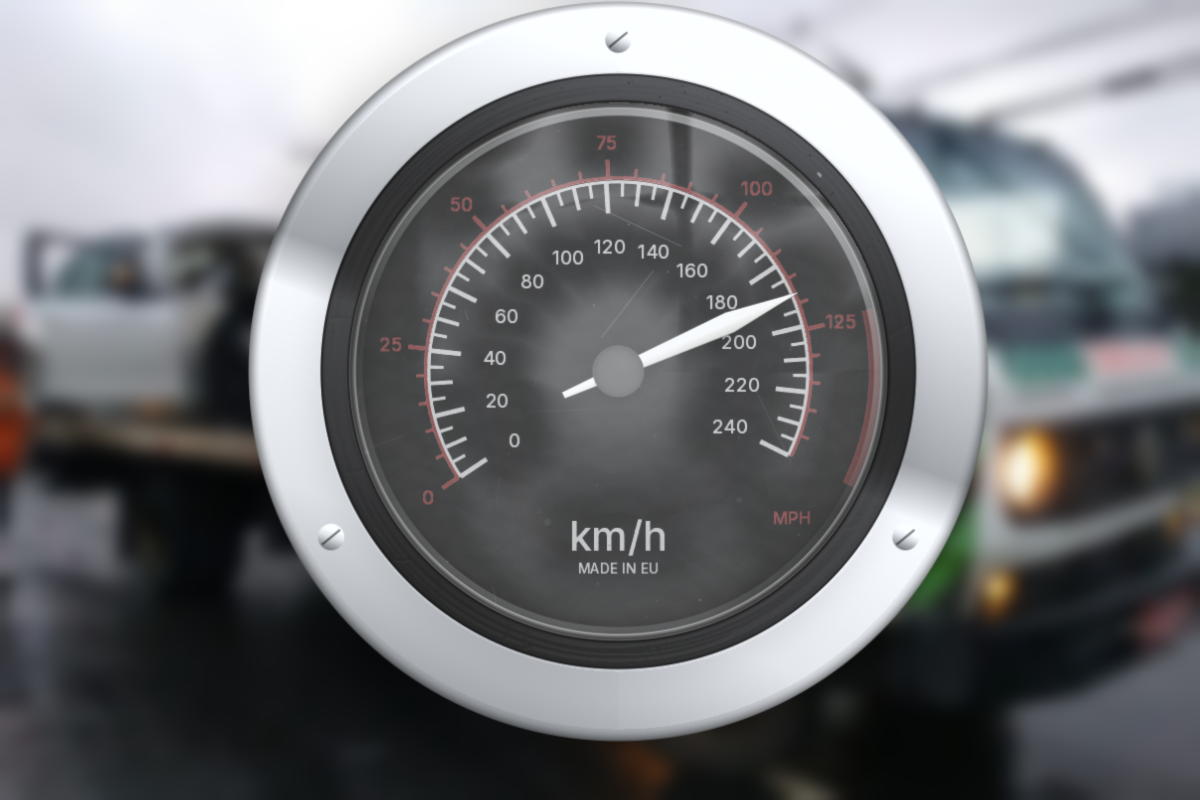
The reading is 190 (km/h)
